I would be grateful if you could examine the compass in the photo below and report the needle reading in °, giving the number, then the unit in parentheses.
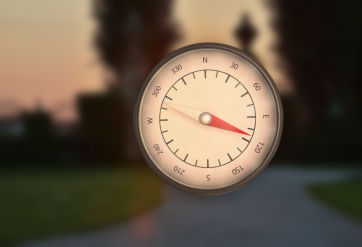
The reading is 112.5 (°)
